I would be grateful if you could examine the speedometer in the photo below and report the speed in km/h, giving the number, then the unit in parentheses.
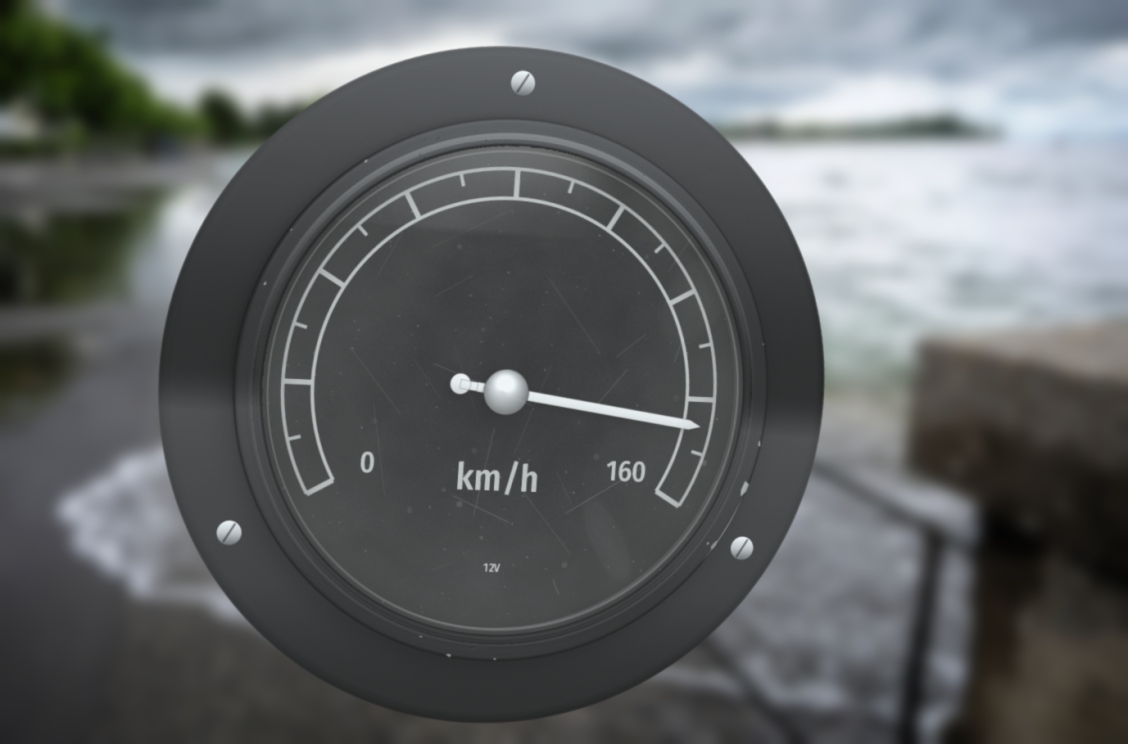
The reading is 145 (km/h)
